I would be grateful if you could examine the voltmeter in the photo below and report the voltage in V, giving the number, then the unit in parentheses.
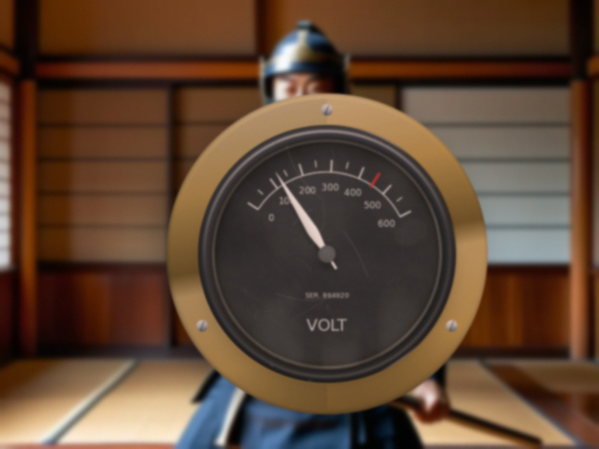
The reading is 125 (V)
